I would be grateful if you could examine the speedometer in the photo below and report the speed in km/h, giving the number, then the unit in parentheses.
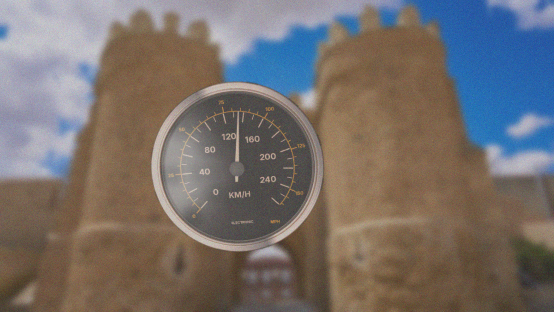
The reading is 135 (km/h)
